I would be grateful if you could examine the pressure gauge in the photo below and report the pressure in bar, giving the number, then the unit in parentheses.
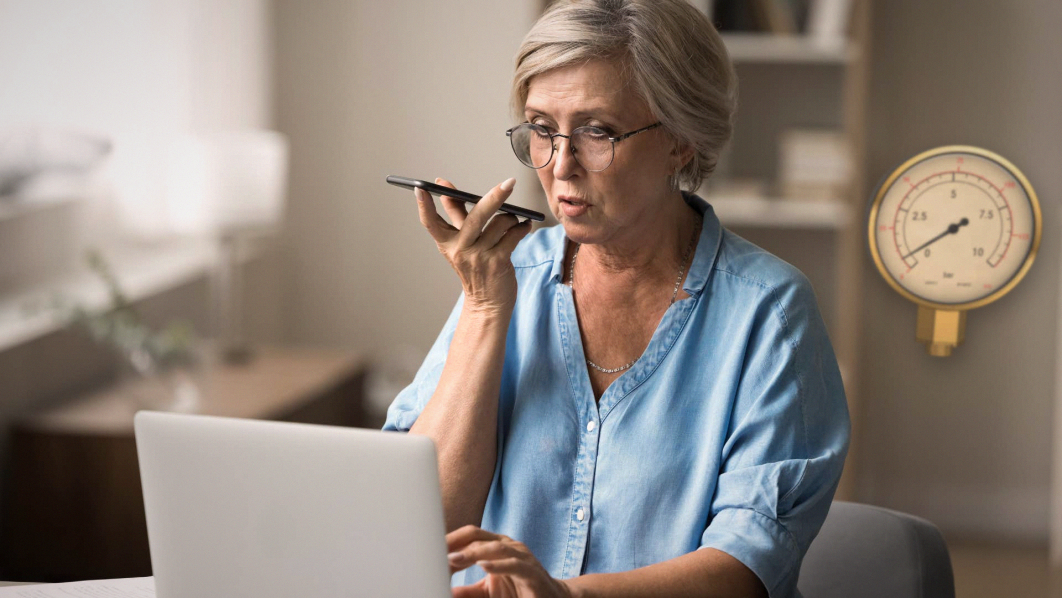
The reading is 0.5 (bar)
